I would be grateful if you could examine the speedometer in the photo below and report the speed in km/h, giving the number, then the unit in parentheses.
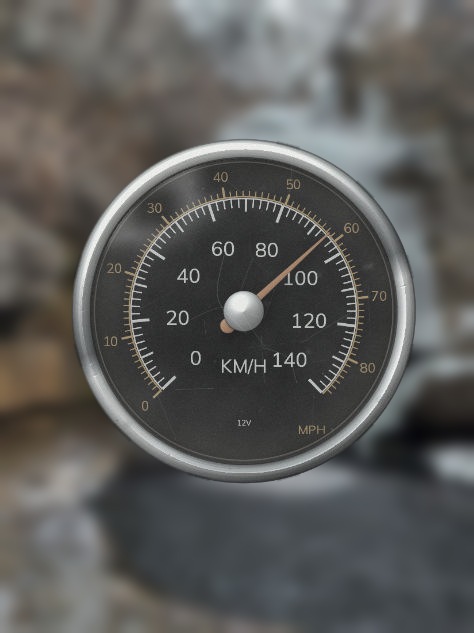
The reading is 94 (km/h)
